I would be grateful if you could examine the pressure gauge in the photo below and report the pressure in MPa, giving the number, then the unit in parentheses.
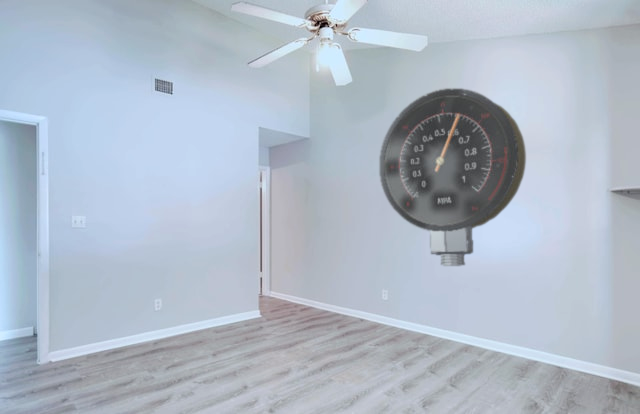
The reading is 0.6 (MPa)
